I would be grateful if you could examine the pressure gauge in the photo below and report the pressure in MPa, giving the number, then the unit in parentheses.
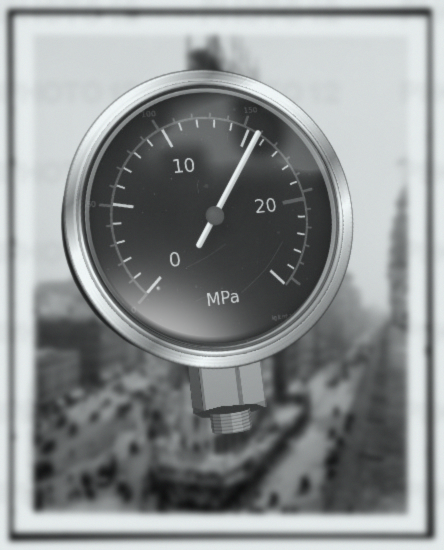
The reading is 15.5 (MPa)
